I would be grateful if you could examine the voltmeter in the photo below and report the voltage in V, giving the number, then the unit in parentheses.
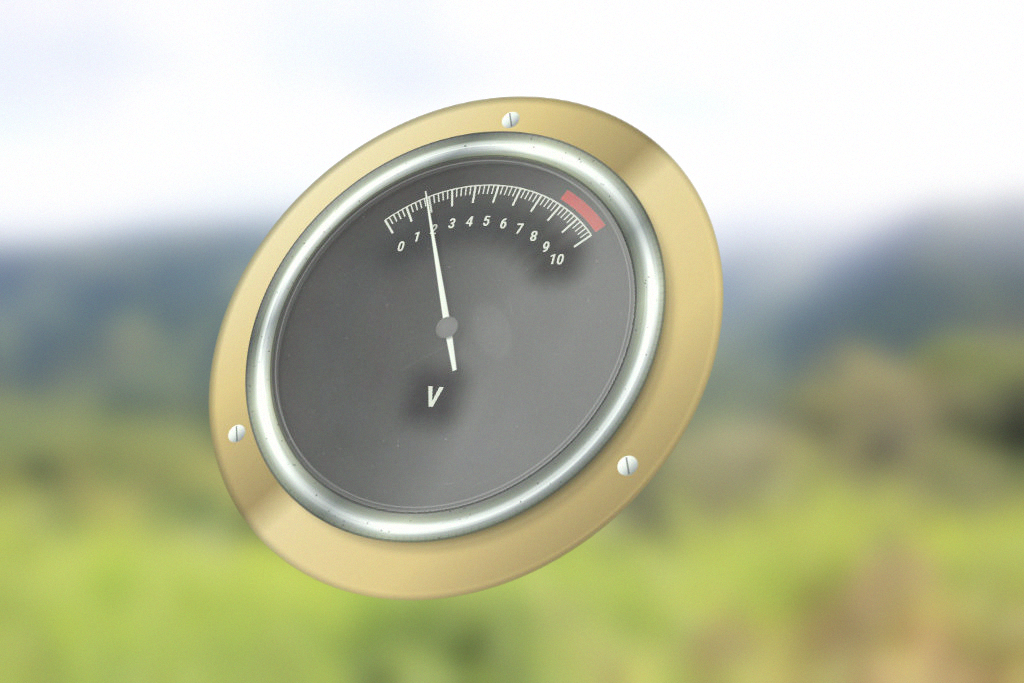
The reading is 2 (V)
